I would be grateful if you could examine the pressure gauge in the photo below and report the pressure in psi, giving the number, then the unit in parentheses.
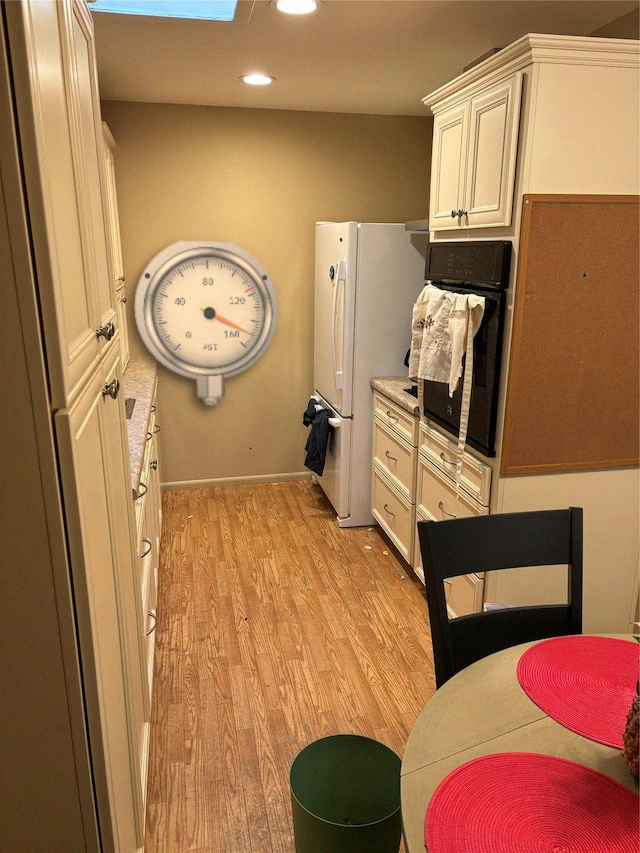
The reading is 150 (psi)
